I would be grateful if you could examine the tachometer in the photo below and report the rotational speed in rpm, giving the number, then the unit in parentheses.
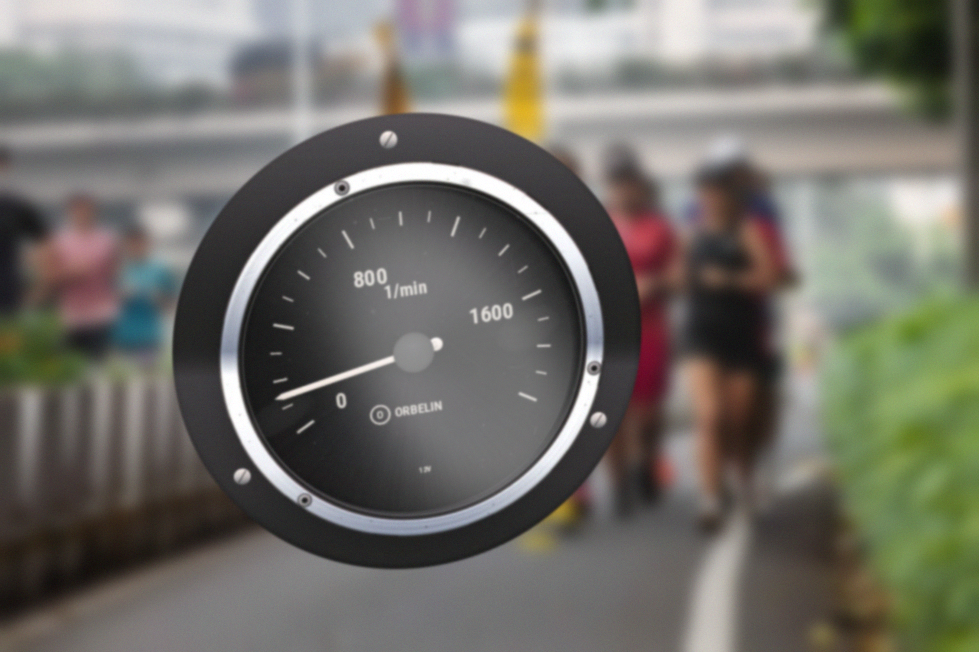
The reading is 150 (rpm)
